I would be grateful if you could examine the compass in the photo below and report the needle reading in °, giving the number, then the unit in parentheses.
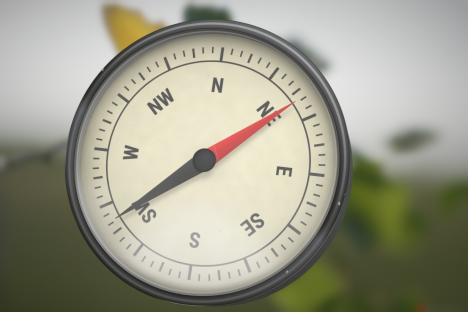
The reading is 50 (°)
